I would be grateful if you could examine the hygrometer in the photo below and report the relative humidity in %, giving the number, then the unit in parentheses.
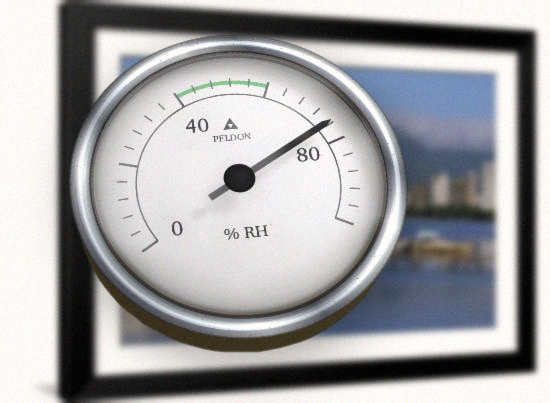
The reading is 76 (%)
